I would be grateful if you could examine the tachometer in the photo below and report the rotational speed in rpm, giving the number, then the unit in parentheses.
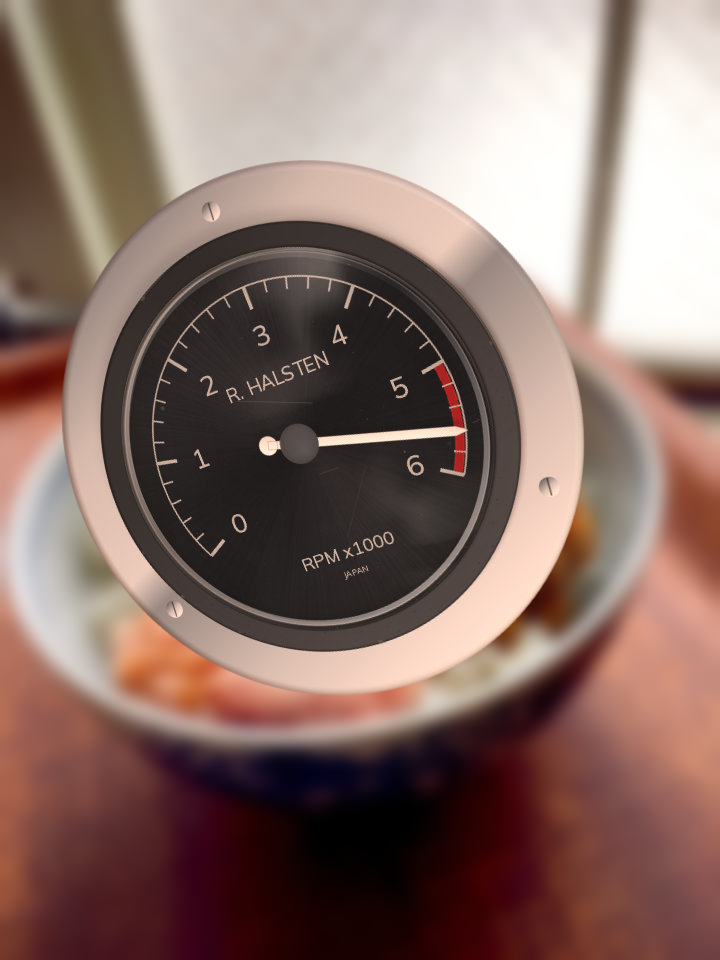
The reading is 5600 (rpm)
